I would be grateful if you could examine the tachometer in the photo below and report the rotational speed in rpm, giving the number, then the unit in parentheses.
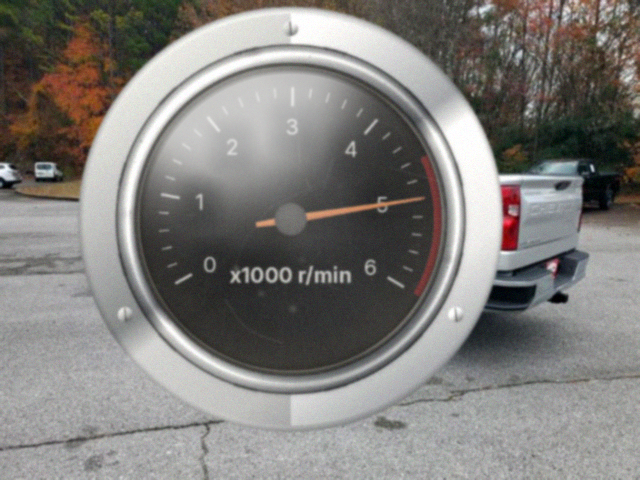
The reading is 5000 (rpm)
